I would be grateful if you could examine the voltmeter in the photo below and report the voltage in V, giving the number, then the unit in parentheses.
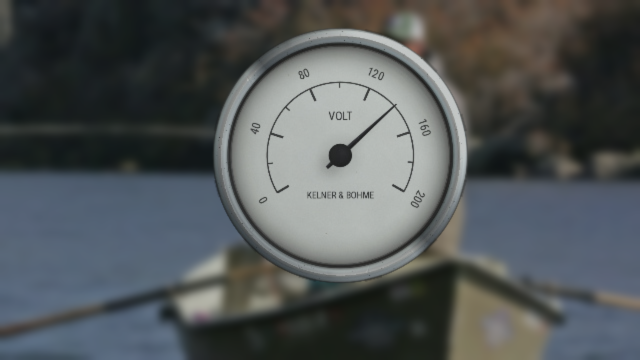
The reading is 140 (V)
